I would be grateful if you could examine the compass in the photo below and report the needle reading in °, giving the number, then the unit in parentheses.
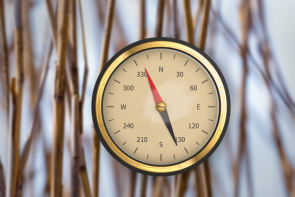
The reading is 337.5 (°)
